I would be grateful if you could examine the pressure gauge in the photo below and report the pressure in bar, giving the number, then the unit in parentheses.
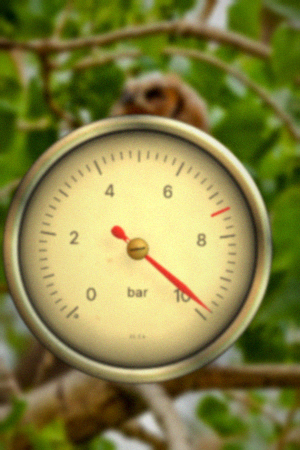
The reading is 9.8 (bar)
